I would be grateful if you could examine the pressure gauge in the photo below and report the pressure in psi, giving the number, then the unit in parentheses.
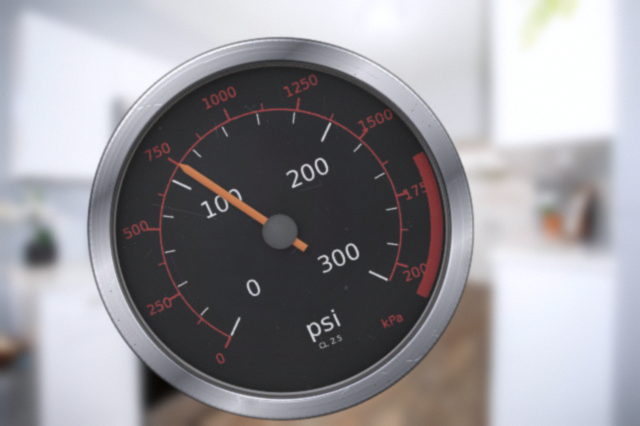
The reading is 110 (psi)
